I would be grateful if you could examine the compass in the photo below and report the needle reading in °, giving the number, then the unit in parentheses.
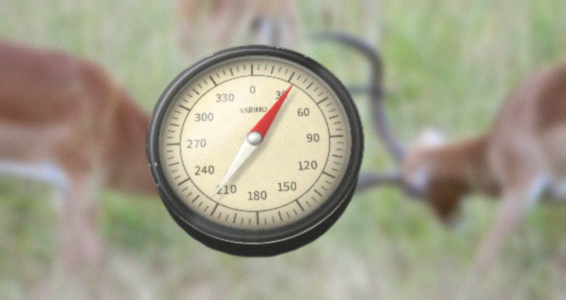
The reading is 35 (°)
